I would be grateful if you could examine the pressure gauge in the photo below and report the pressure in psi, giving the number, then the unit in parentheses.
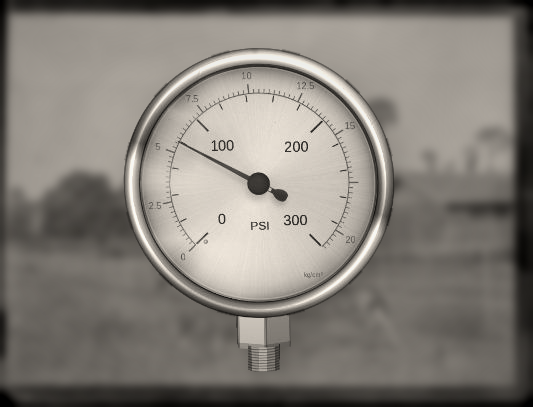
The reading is 80 (psi)
